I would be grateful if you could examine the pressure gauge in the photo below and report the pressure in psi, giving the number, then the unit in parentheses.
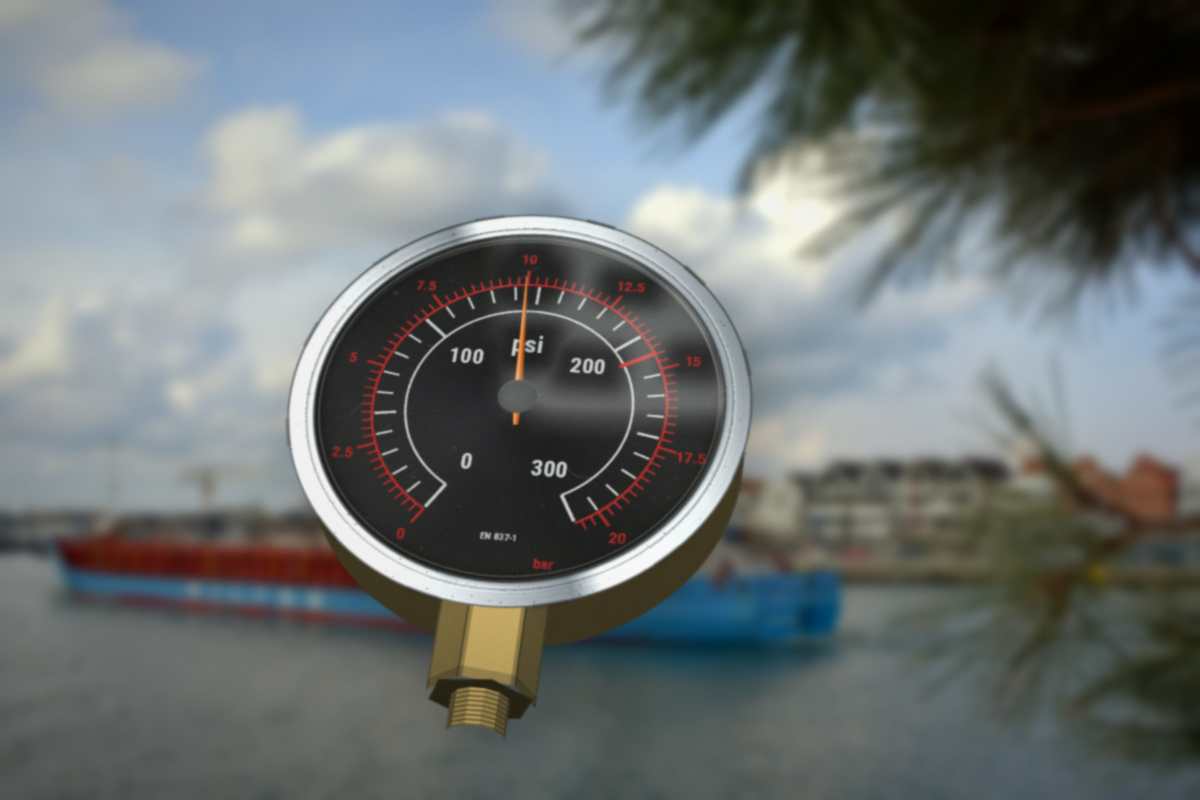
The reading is 145 (psi)
